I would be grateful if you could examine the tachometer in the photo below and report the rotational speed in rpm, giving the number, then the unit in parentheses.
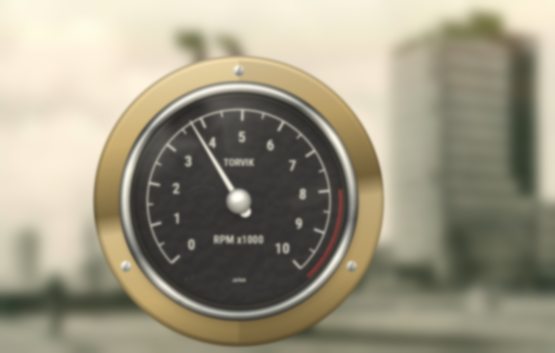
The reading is 3750 (rpm)
